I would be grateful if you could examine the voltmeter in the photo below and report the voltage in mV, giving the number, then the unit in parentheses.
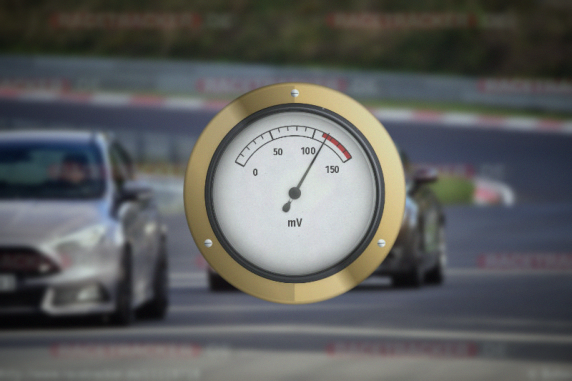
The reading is 115 (mV)
